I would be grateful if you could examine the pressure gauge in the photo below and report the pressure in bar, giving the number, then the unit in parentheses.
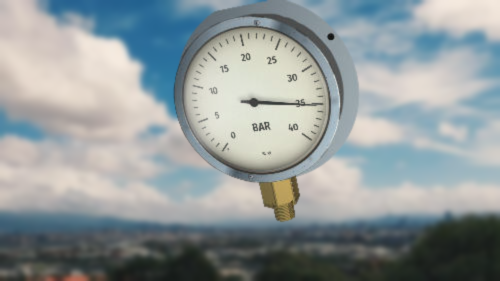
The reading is 35 (bar)
